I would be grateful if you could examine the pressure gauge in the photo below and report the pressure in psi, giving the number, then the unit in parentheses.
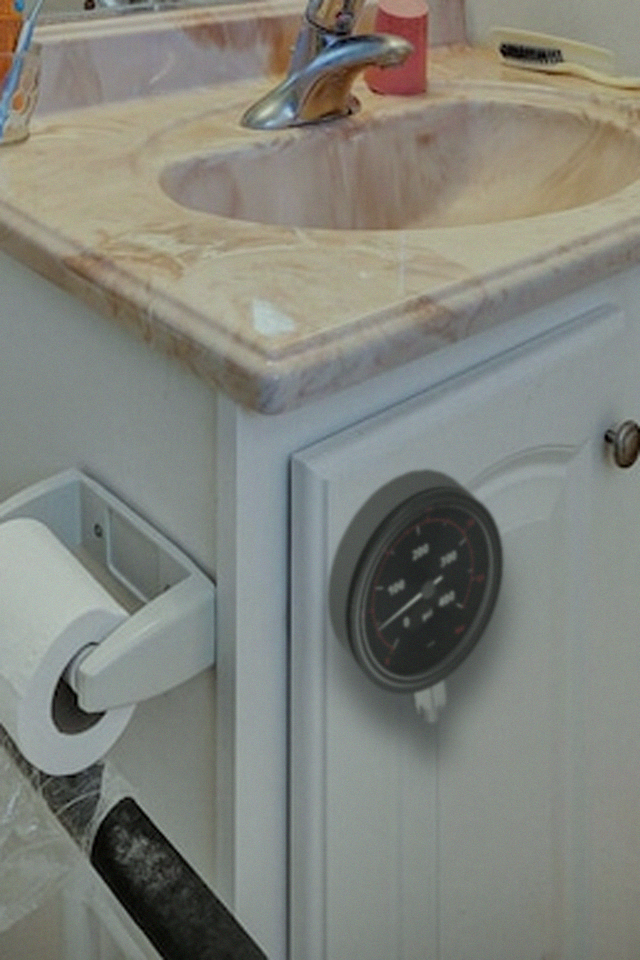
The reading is 50 (psi)
